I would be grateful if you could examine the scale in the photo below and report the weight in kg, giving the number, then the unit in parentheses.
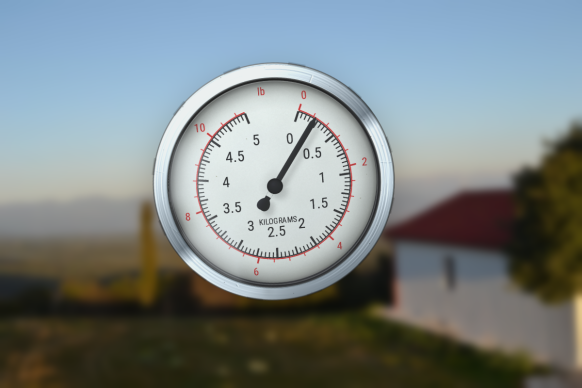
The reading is 0.2 (kg)
